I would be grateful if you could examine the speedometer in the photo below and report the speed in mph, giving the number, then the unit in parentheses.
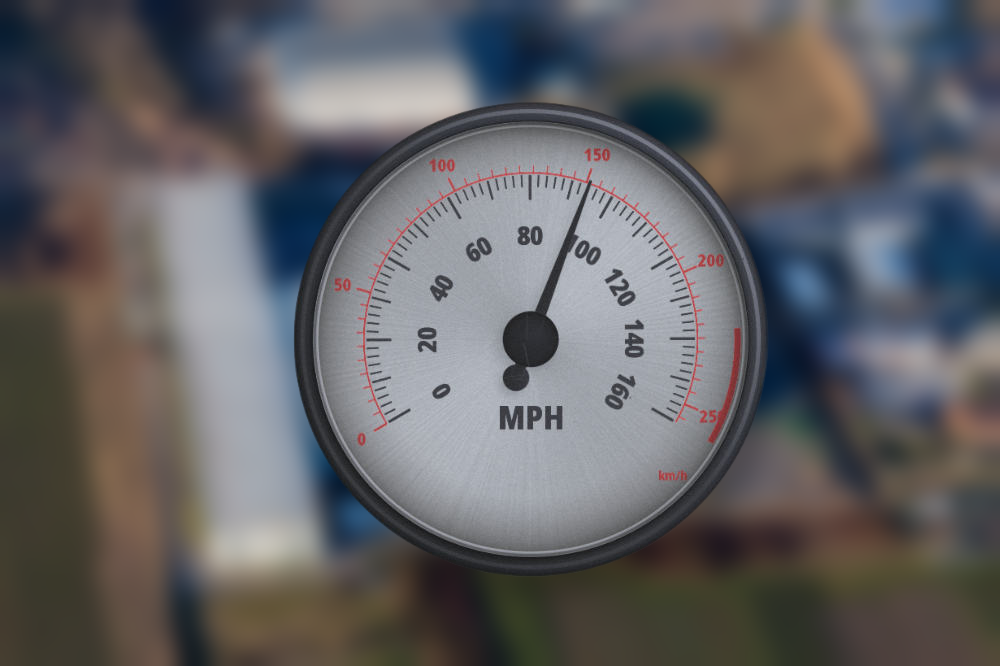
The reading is 94 (mph)
